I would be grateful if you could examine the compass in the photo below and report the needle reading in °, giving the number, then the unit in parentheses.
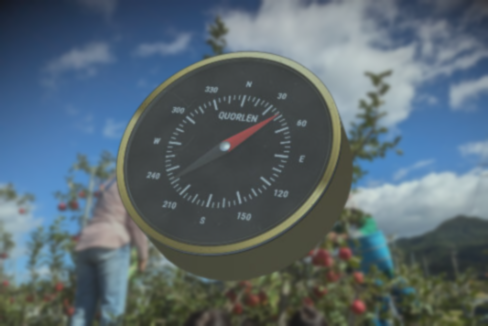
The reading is 45 (°)
